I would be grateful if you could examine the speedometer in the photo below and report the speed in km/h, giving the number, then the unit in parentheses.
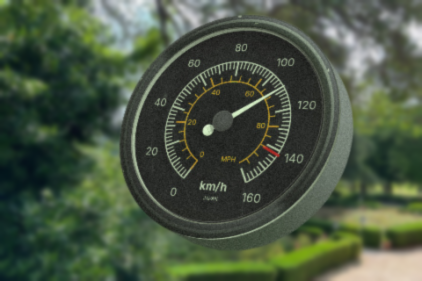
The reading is 110 (km/h)
